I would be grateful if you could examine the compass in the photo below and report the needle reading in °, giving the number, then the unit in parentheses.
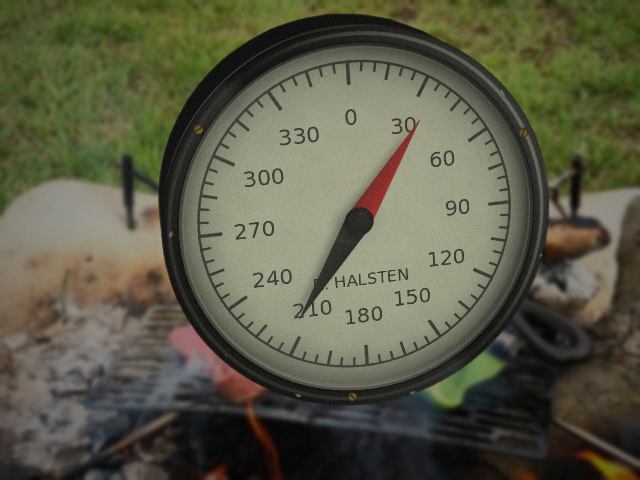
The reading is 35 (°)
